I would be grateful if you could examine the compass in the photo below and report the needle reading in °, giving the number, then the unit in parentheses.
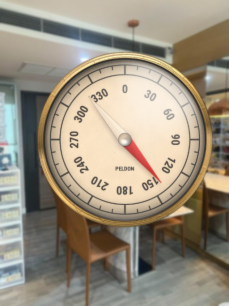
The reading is 140 (°)
